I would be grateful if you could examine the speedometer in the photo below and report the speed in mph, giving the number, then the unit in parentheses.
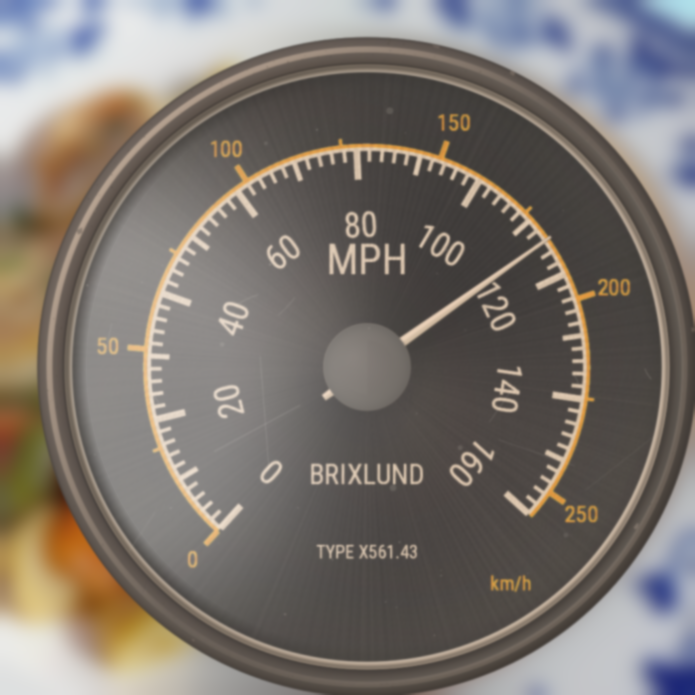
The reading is 114 (mph)
